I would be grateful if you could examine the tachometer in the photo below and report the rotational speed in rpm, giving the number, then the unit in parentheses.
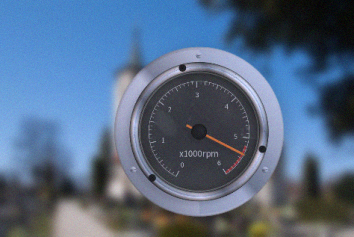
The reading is 5400 (rpm)
